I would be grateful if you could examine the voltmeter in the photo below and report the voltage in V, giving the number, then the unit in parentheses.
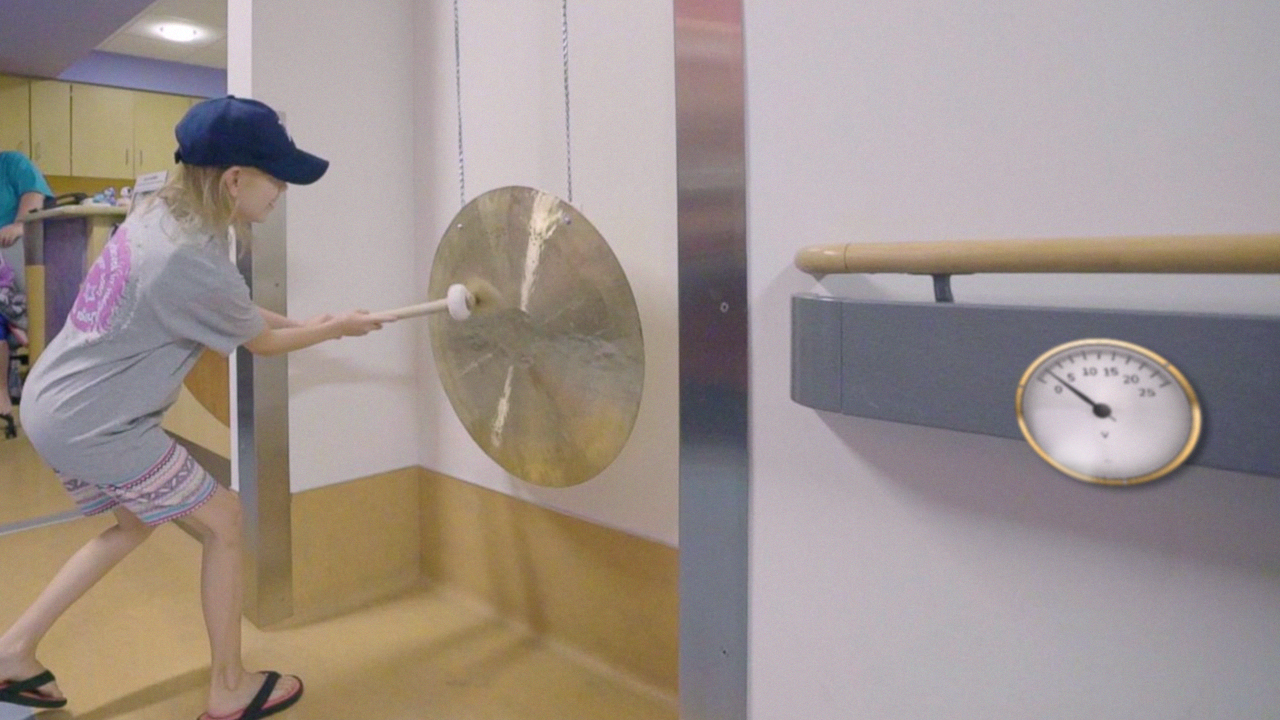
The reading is 2.5 (V)
